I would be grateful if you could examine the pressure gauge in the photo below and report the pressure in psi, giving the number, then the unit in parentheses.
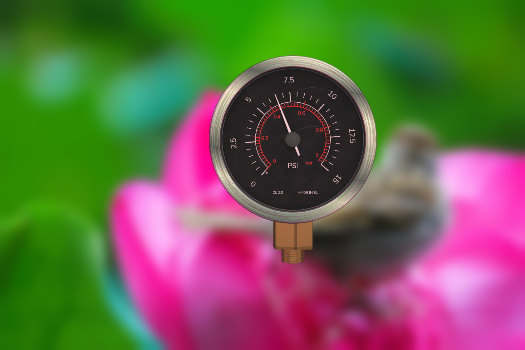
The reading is 6.5 (psi)
